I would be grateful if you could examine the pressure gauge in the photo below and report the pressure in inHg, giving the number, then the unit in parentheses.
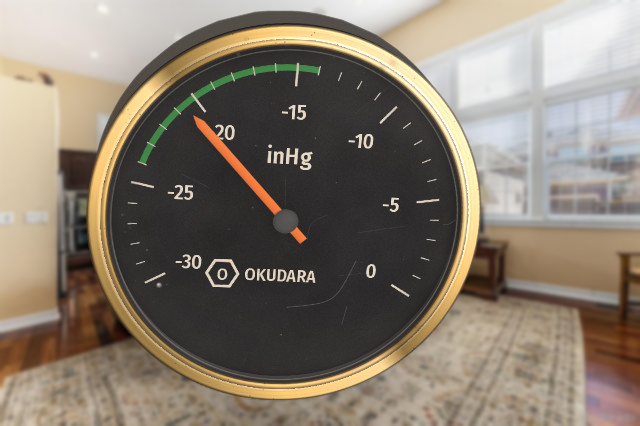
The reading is -20.5 (inHg)
